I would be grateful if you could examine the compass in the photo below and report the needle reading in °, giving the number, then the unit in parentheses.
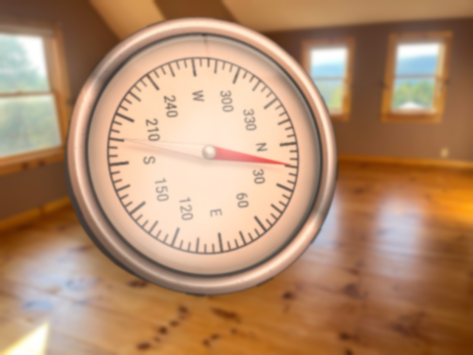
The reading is 15 (°)
